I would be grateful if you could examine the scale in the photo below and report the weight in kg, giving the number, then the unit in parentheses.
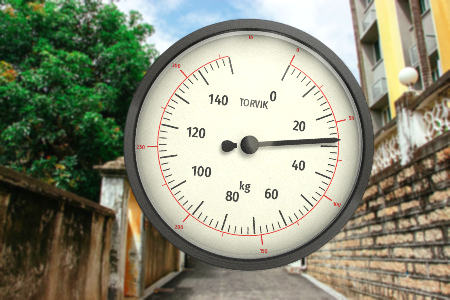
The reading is 28 (kg)
